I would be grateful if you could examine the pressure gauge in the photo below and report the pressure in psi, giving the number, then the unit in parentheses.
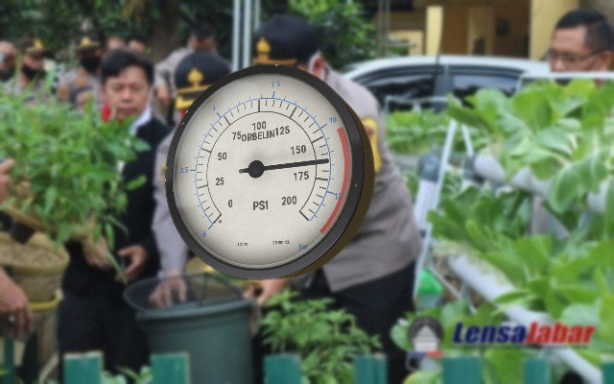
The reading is 165 (psi)
